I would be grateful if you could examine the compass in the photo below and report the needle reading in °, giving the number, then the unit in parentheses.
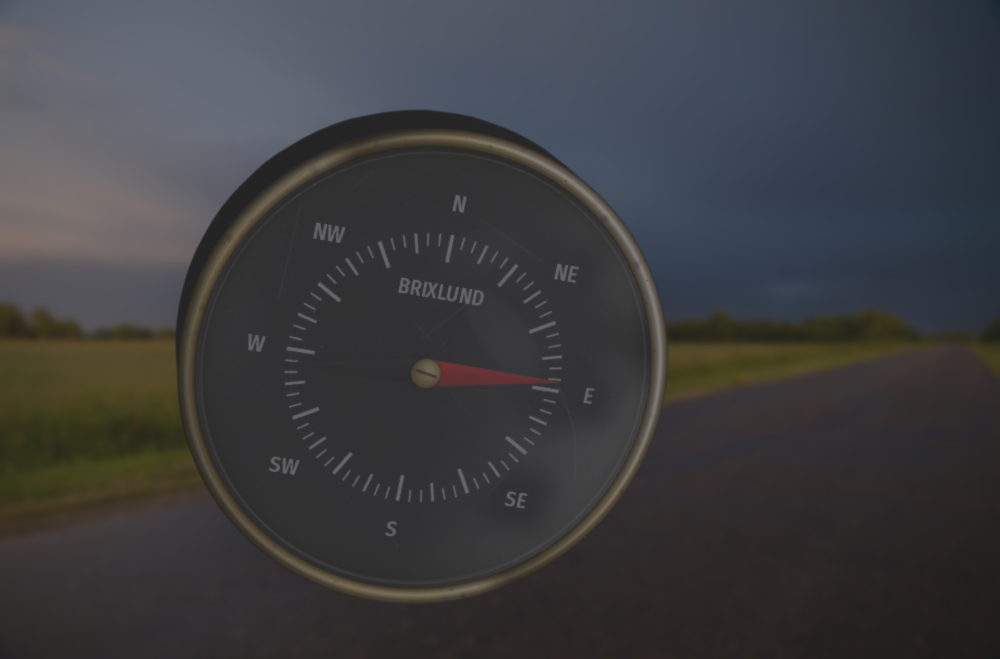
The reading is 85 (°)
